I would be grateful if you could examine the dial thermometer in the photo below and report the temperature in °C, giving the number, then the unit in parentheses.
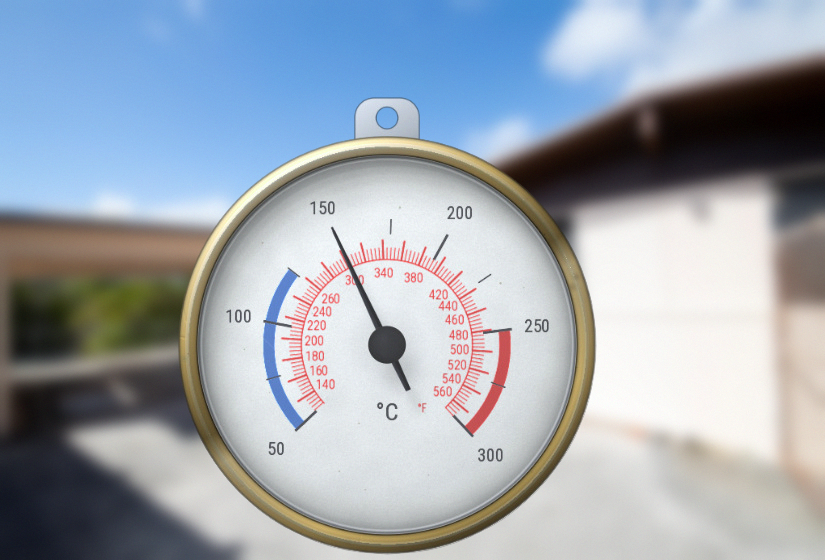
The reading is 150 (°C)
